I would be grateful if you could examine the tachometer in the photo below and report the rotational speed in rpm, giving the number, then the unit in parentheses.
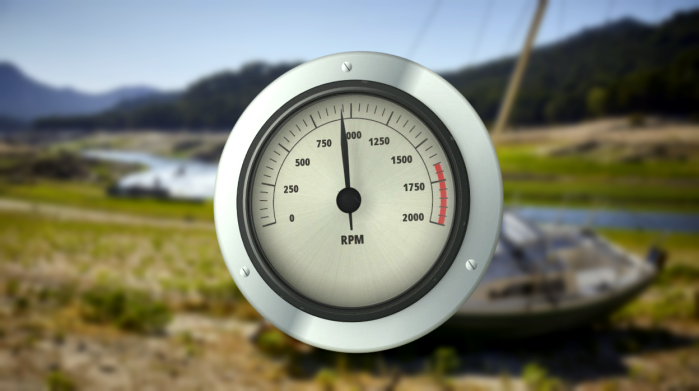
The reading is 950 (rpm)
